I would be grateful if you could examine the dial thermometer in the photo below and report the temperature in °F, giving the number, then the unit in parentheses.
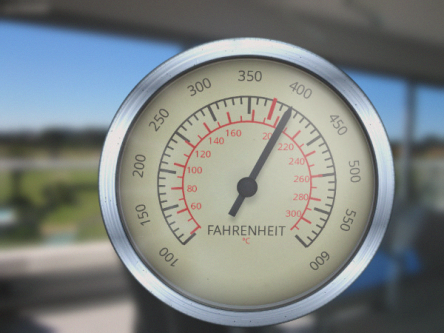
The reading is 400 (°F)
